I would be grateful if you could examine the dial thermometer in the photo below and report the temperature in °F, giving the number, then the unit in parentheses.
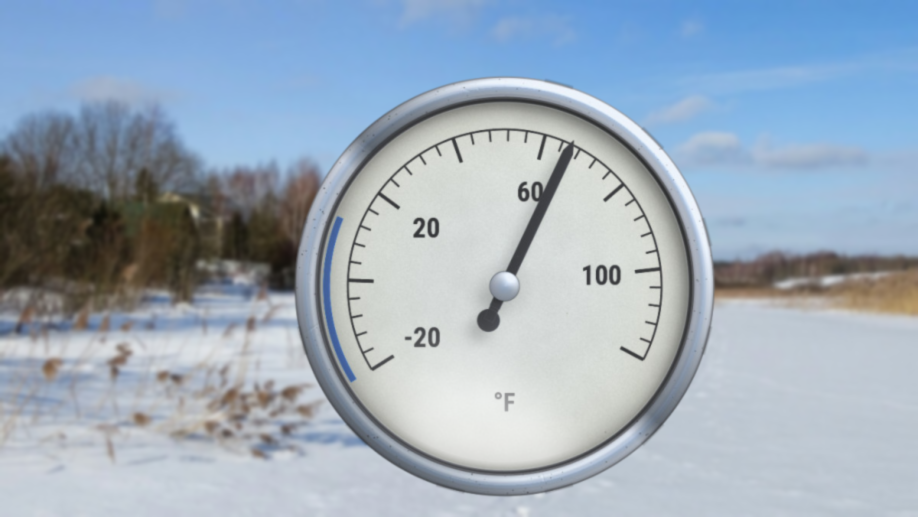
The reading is 66 (°F)
